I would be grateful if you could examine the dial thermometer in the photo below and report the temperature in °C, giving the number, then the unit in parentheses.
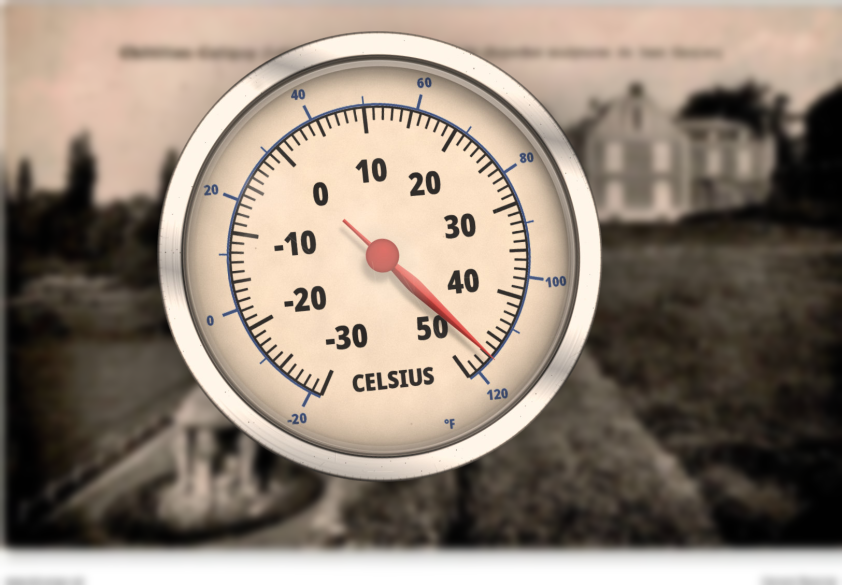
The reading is 47 (°C)
